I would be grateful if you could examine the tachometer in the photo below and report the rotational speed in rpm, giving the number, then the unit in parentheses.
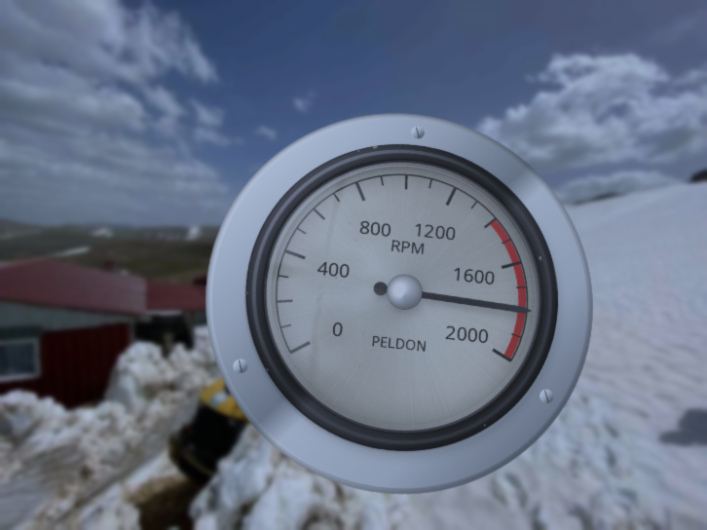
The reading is 1800 (rpm)
